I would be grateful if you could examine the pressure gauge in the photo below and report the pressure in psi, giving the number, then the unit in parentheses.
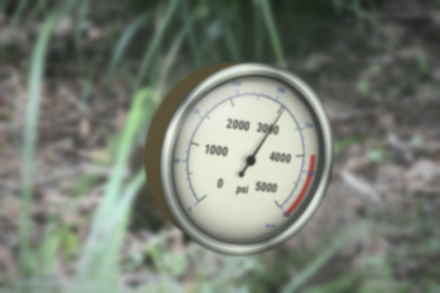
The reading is 3000 (psi)
